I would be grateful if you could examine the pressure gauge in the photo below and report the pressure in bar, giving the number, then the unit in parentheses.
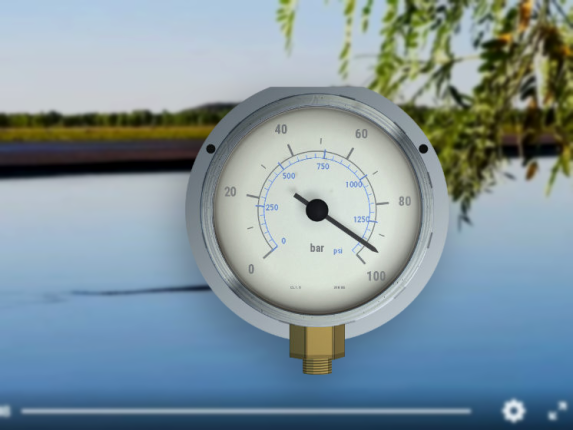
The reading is 95 (bar)
